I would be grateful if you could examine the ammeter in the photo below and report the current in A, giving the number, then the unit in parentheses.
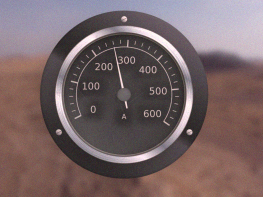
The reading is 260 (A)
